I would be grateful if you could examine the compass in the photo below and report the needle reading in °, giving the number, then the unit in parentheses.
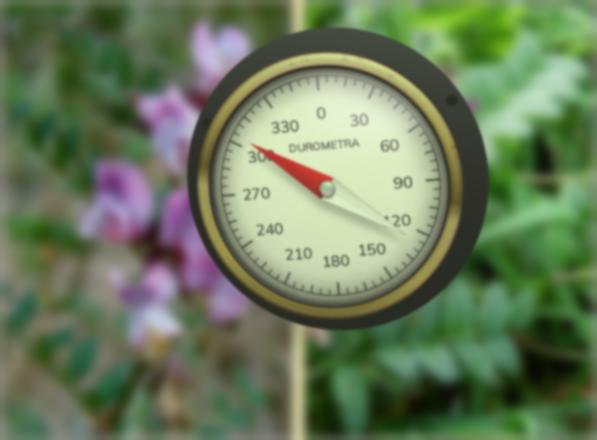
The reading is 305 (°)
